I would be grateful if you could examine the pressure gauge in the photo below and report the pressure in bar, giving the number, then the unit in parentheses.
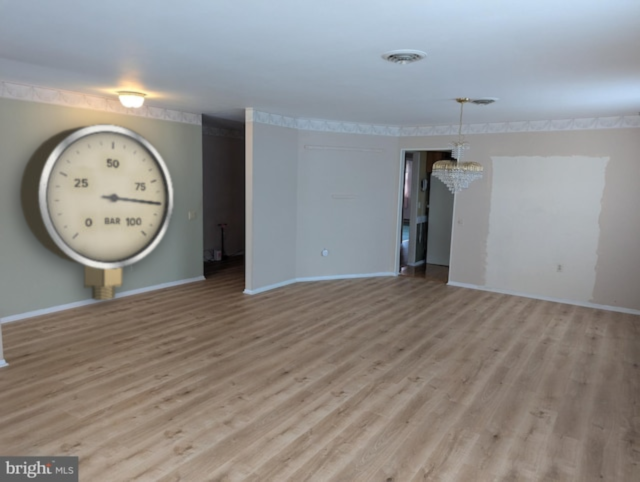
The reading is 85 (bar)
